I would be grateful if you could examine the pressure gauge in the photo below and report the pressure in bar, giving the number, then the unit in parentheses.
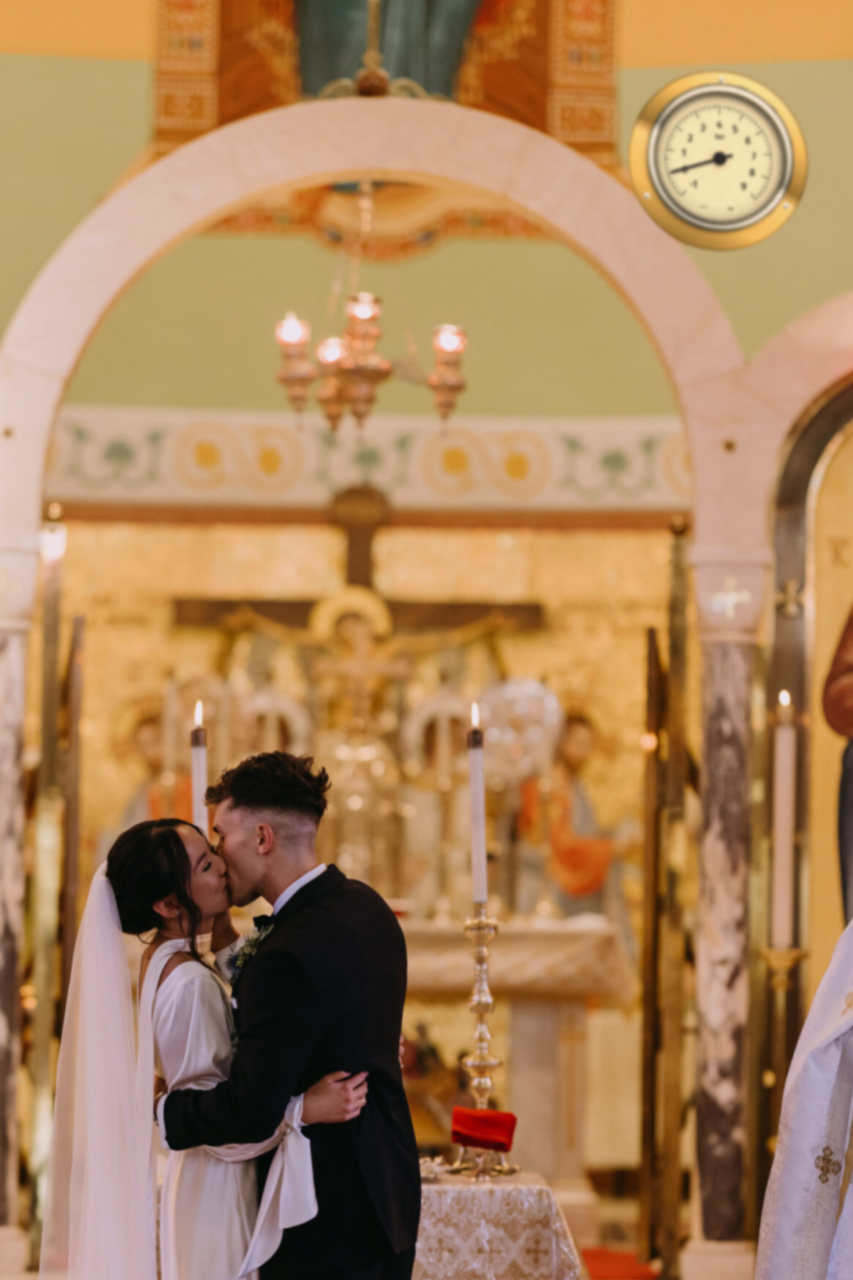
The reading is 0 (bar)
